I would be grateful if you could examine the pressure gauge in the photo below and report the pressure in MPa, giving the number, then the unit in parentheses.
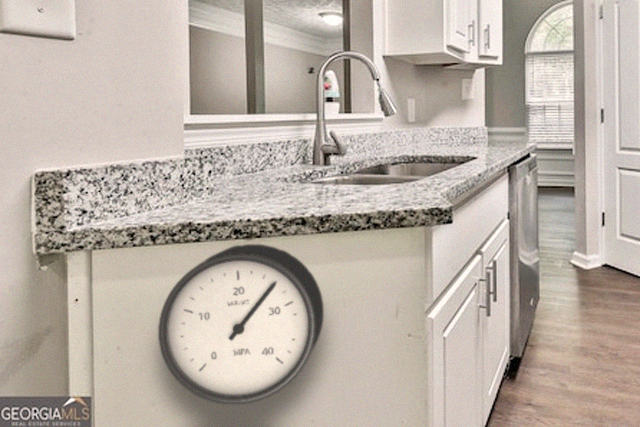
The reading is 26 (MPa)
